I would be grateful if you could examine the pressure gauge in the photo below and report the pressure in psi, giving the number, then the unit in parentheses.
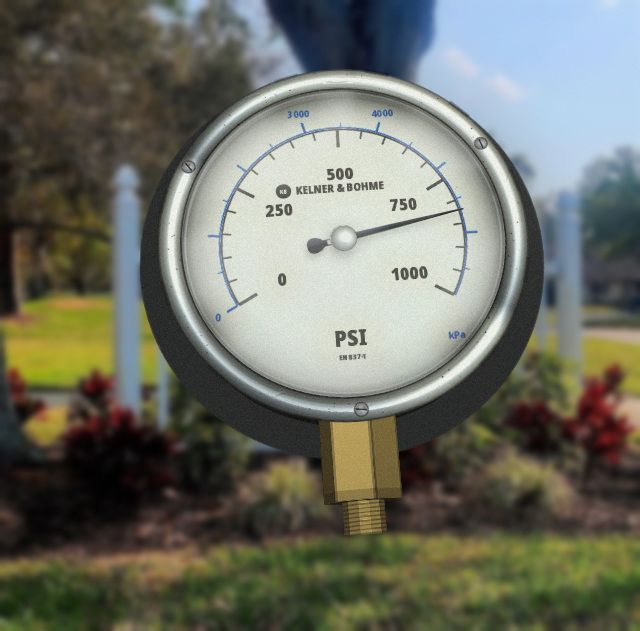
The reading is 825 (psi)
